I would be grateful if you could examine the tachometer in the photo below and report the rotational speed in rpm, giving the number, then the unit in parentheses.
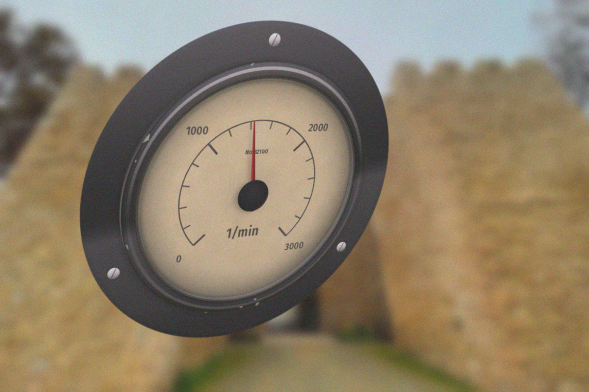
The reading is 1400 (rpm)
